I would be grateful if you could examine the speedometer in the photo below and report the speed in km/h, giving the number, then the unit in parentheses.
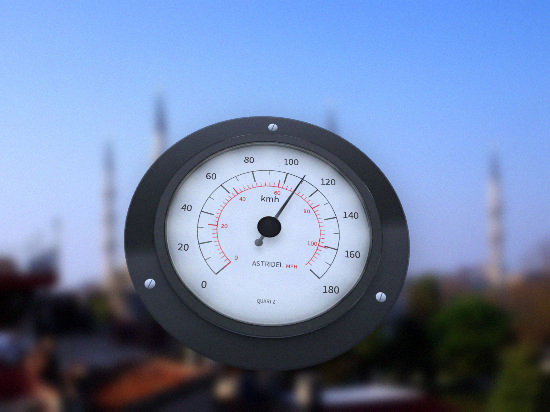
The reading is 110 (km/h)
